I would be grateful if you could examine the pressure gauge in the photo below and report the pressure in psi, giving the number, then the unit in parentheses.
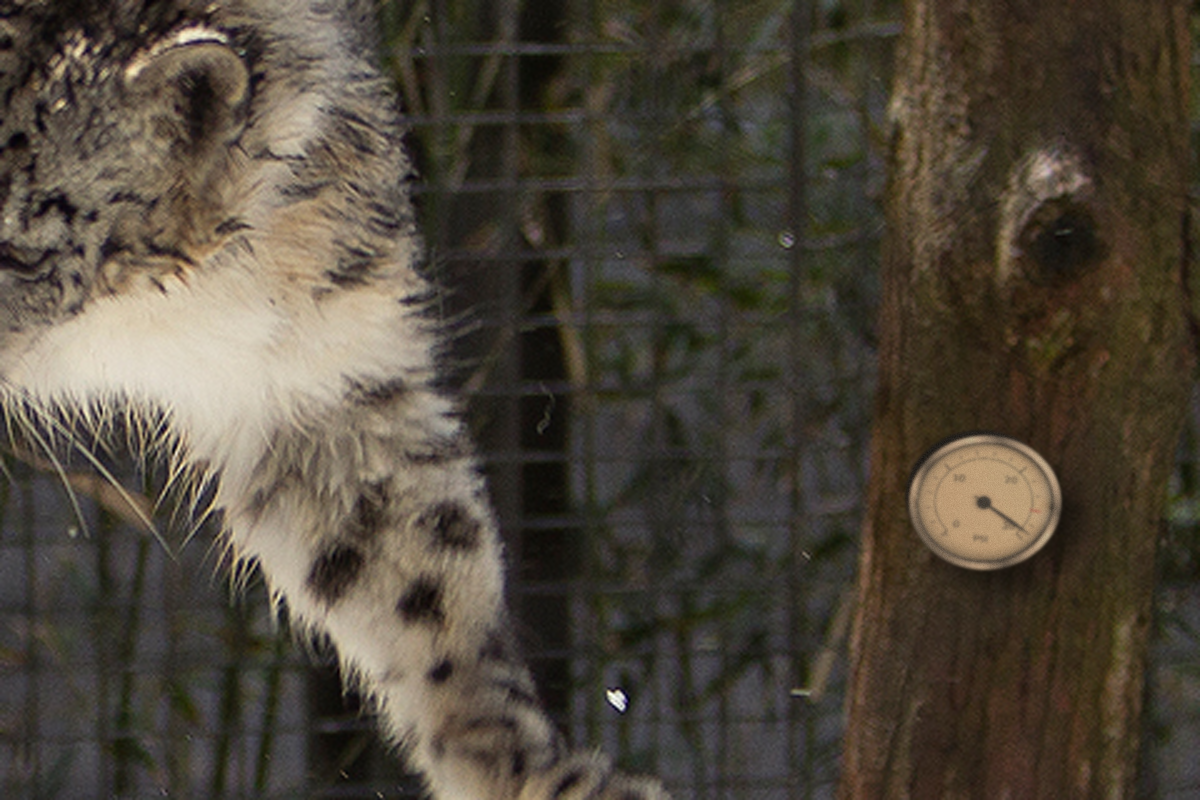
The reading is 29 (psi)
